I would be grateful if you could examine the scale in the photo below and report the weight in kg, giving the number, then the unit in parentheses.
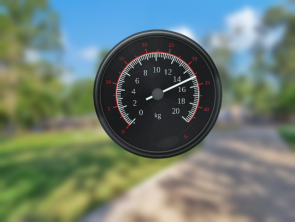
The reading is 15 (kg)
